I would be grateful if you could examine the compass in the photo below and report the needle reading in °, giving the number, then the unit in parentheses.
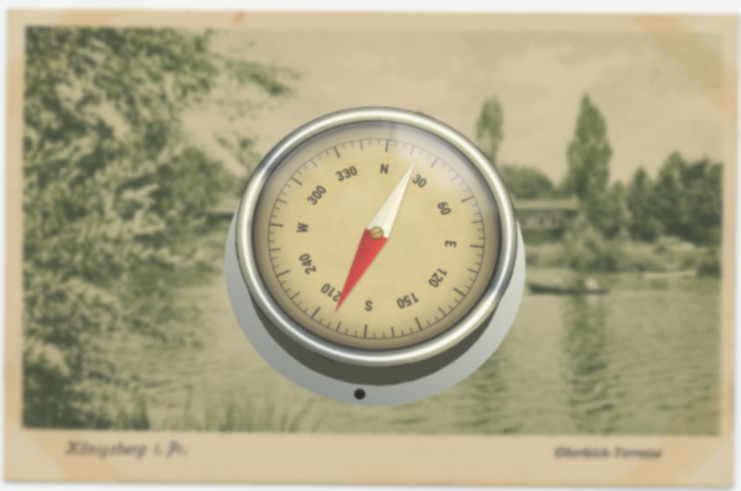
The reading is 200 (°)
